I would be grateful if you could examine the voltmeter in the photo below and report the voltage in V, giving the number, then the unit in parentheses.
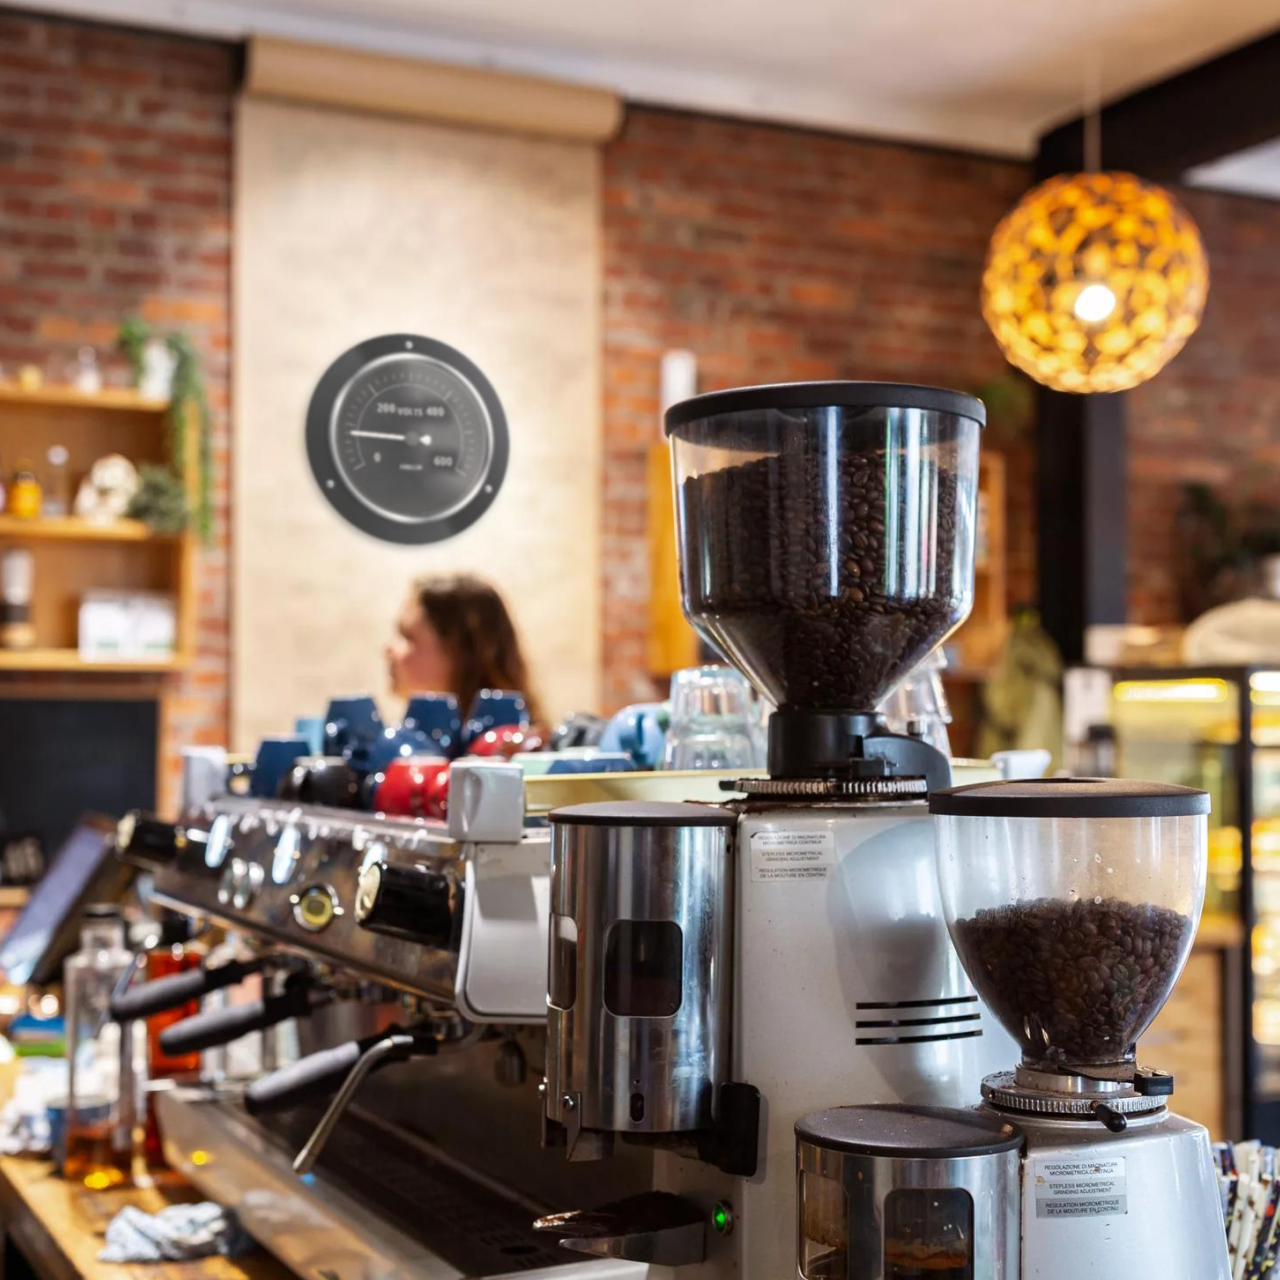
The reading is 80 (V)
